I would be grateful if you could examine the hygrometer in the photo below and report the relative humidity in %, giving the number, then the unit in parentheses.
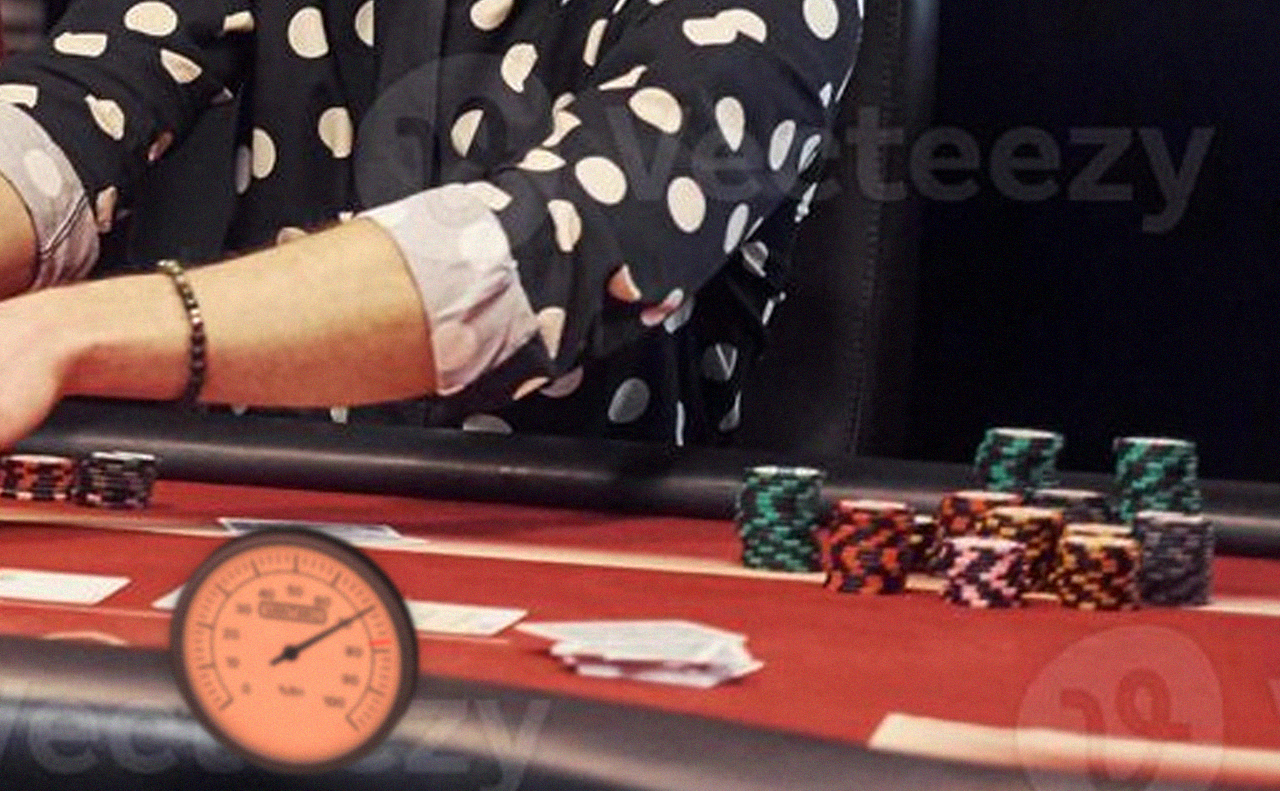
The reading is 70 (%)
